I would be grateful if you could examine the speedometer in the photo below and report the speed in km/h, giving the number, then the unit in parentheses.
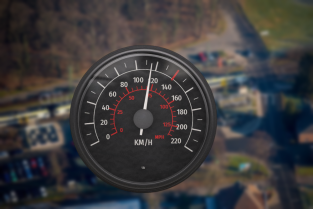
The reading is 115 (km/h)
